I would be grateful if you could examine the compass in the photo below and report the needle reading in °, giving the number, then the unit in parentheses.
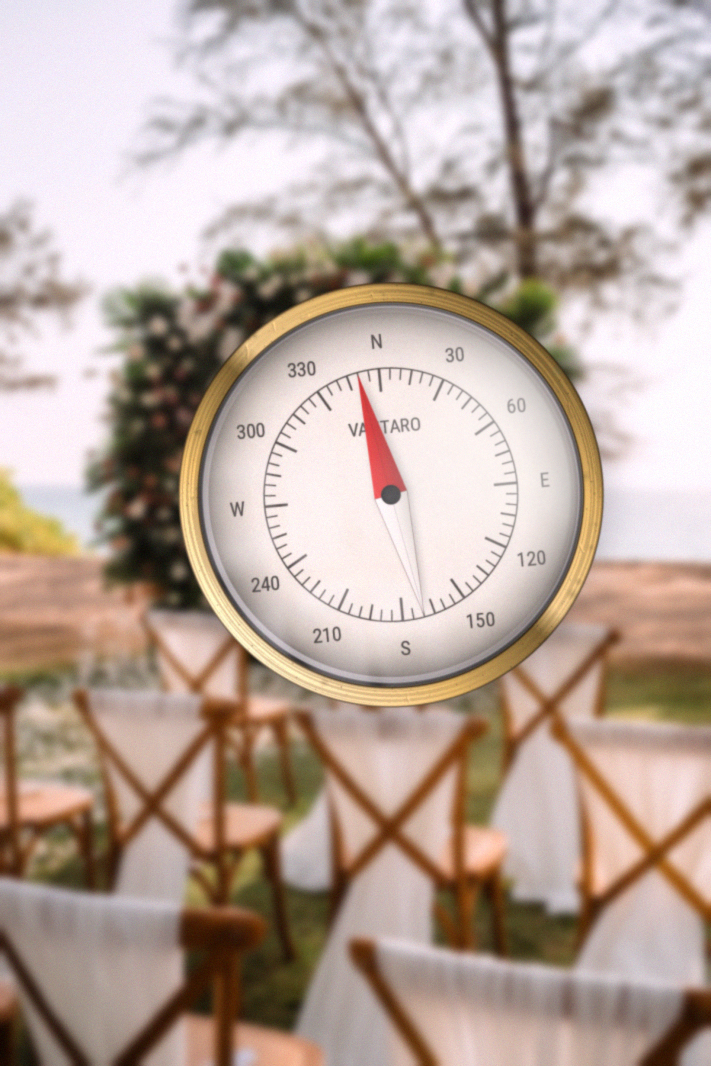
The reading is 350 (°)
